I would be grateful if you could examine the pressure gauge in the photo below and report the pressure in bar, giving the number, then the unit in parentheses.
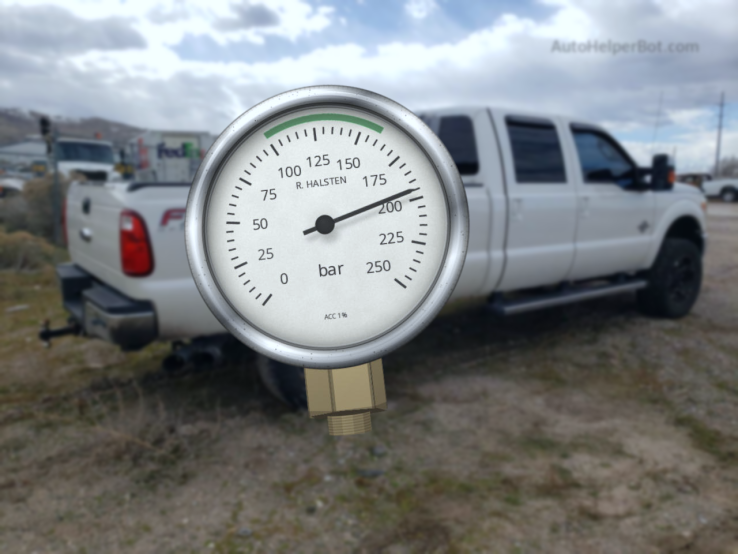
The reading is 195 (bar)
